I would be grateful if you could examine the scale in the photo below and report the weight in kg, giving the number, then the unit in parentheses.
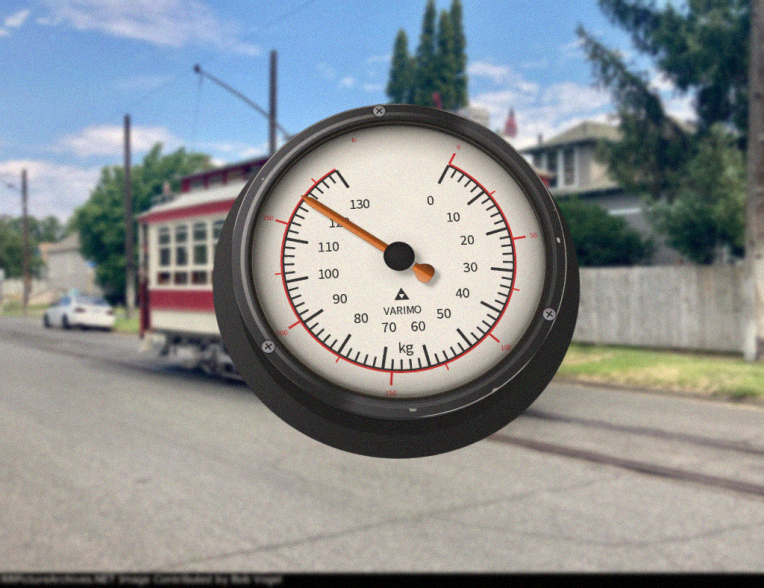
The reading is 120 (kg)
